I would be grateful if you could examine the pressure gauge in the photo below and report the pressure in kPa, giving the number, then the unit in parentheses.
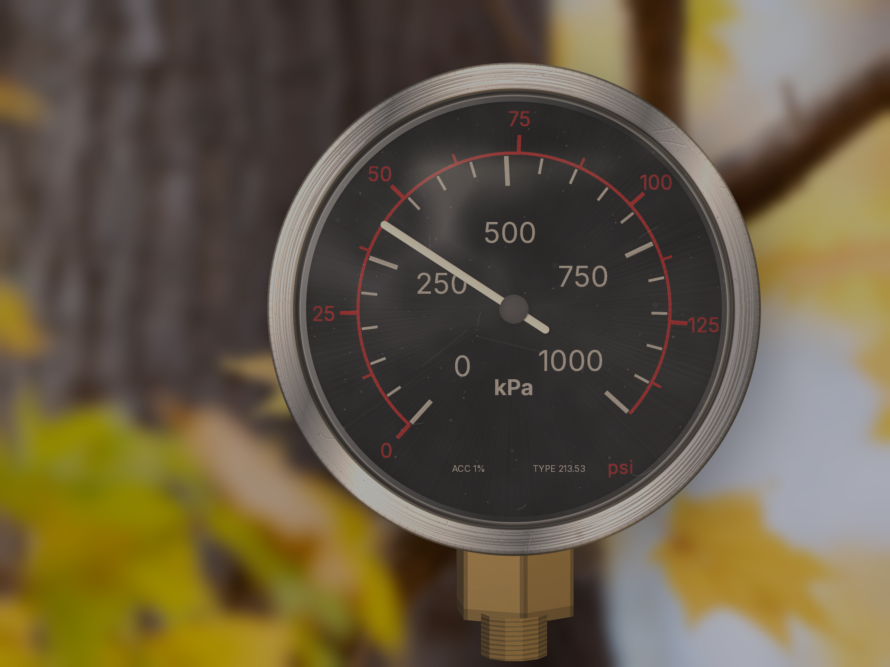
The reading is 300 (kPa)
